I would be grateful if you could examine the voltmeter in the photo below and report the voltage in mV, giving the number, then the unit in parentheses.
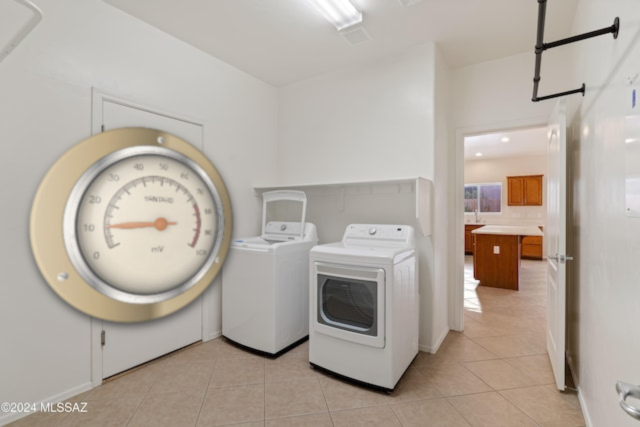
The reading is 10 (mV)
